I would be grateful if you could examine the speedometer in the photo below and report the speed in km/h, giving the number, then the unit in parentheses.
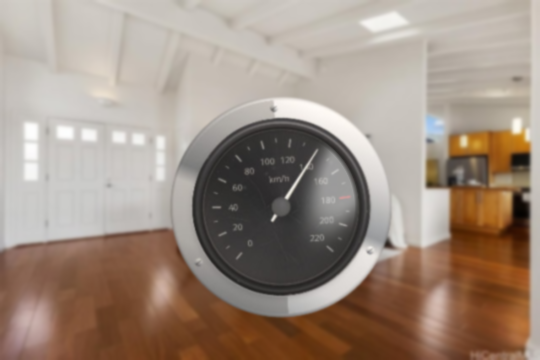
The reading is 140 (km/h)
